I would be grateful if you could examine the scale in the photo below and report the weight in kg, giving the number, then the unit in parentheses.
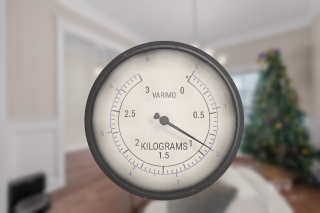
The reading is 0.9 (kg)
